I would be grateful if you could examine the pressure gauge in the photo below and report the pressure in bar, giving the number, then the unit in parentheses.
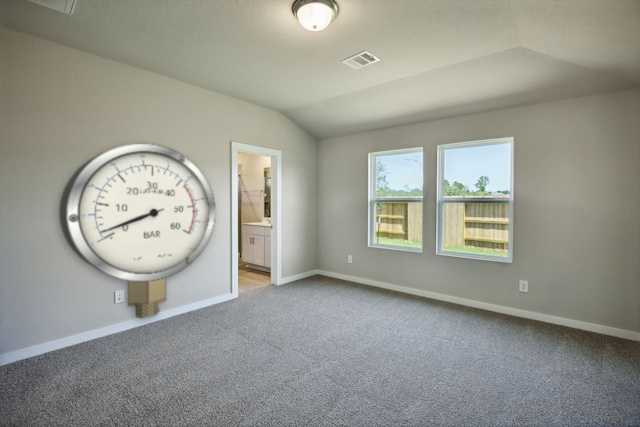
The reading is 2 (bar)
